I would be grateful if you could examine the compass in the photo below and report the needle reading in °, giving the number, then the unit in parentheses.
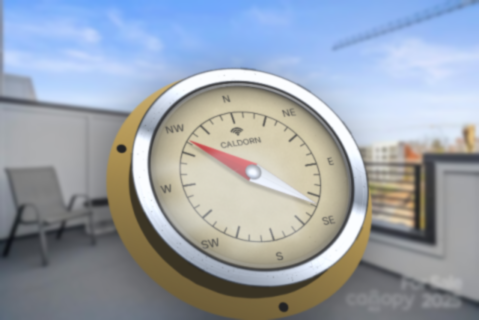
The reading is 310 (°)
